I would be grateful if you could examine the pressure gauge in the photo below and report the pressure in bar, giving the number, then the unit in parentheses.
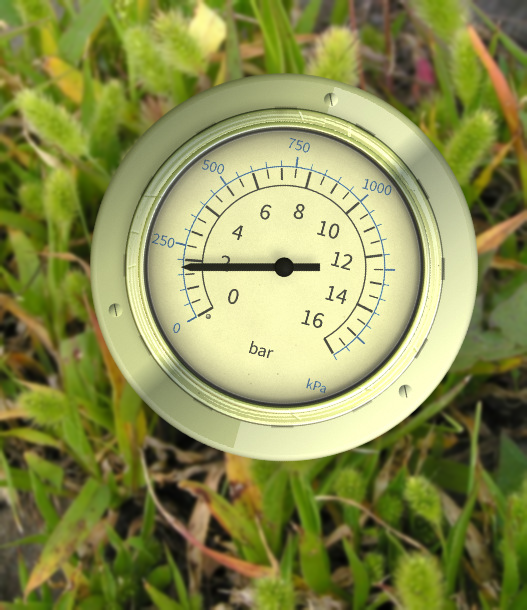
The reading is 1.75 (bar)
